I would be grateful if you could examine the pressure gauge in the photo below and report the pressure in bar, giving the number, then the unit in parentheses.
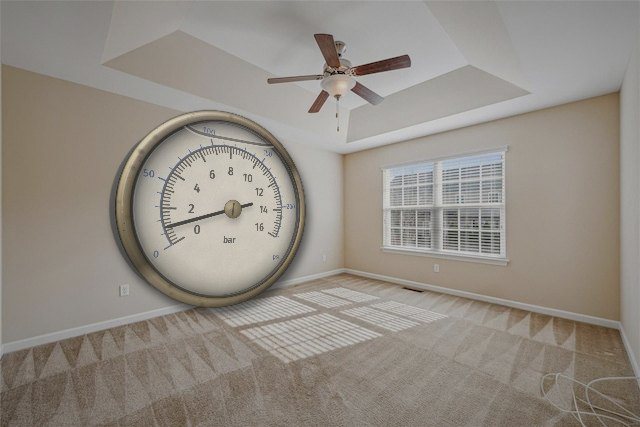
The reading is 1 (bar)
